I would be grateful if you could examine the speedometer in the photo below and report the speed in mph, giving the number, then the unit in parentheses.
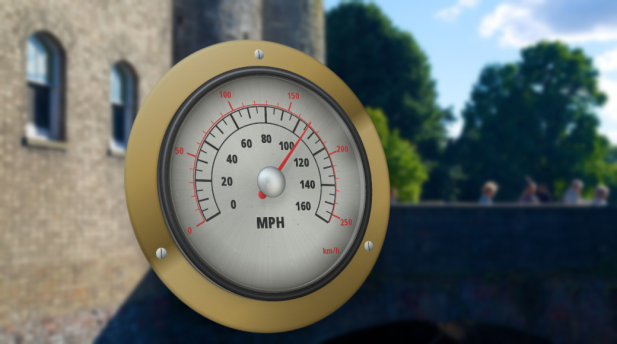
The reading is 105 (mph)
